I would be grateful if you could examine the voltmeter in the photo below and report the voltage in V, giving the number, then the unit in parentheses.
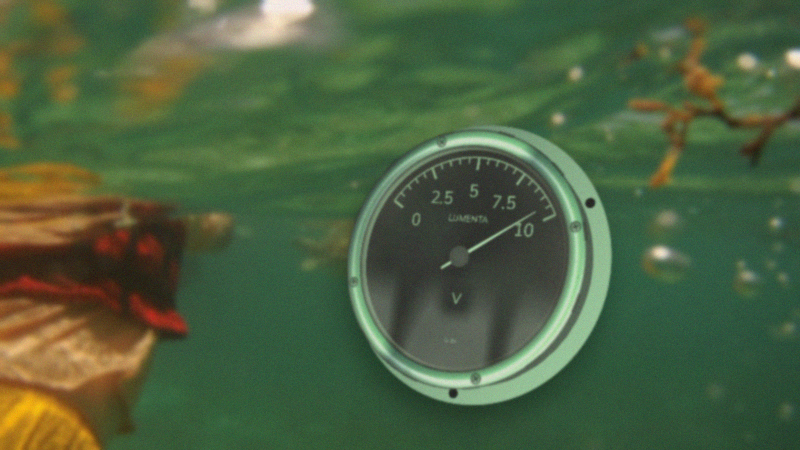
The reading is 9.5 (V)
